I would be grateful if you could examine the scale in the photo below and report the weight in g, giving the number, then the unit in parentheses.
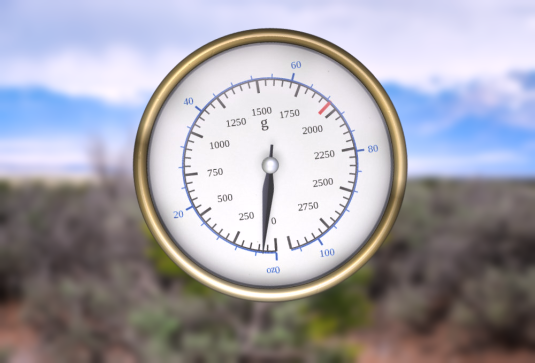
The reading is 75 (g)
